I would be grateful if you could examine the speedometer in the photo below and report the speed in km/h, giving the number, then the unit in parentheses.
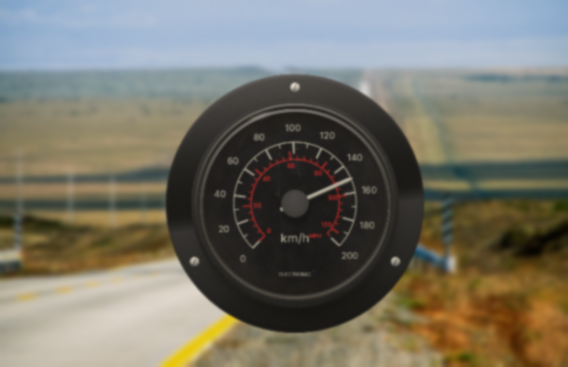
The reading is 150 (km/h)
